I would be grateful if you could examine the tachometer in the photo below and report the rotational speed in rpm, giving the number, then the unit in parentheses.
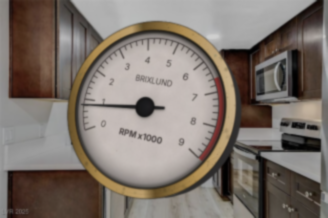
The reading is 800 (rpm)
